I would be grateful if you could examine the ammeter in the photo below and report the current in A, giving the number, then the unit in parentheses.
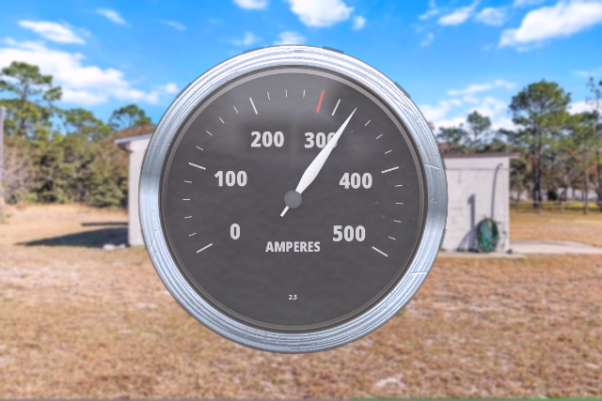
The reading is 320 (A)
